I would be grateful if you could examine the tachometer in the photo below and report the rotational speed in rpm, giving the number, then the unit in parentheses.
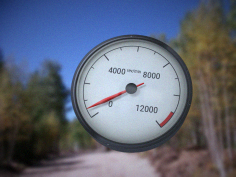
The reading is 500 (rpm)
